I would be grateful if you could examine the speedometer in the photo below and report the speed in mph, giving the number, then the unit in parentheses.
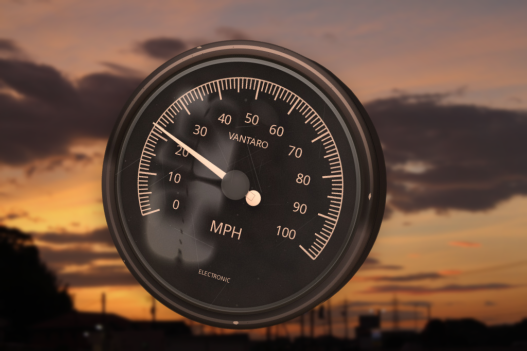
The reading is 22 (mph)
